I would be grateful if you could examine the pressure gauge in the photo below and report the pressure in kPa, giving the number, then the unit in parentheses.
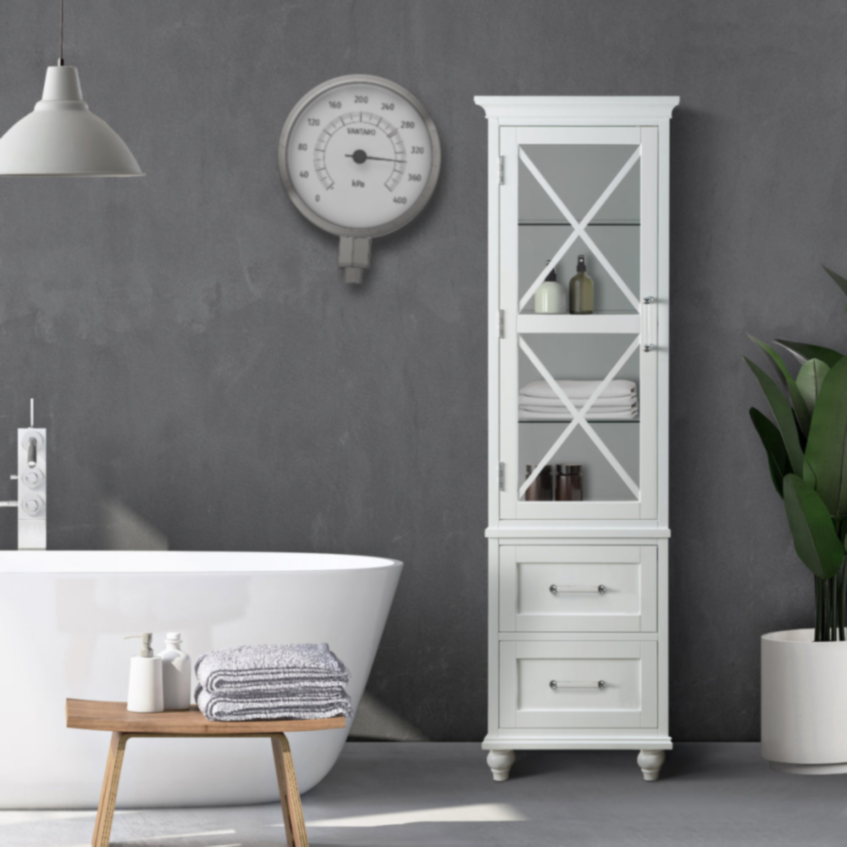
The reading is 340 (kPa)
